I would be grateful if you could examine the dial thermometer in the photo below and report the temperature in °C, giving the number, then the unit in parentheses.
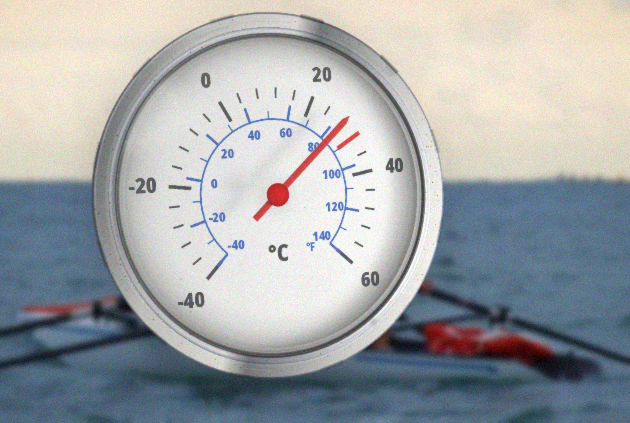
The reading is 28 (°C)
